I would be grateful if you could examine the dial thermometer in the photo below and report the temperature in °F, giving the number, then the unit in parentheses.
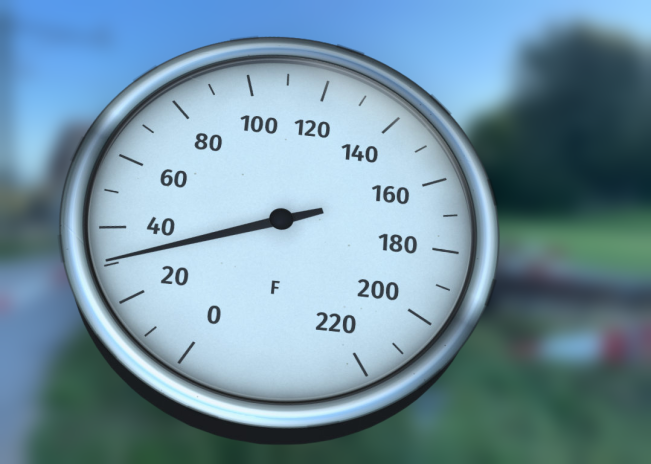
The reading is 30 (°F)
